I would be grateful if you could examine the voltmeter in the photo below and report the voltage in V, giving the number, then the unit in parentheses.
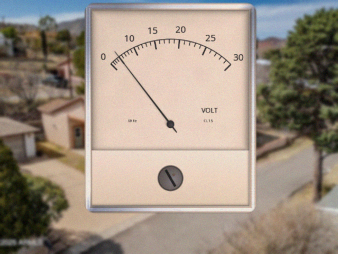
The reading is 5 (V)
